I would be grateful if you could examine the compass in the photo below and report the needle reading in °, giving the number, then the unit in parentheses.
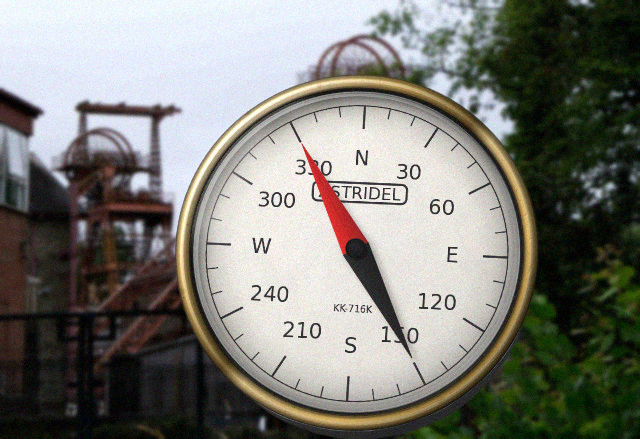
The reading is 330 (°)
